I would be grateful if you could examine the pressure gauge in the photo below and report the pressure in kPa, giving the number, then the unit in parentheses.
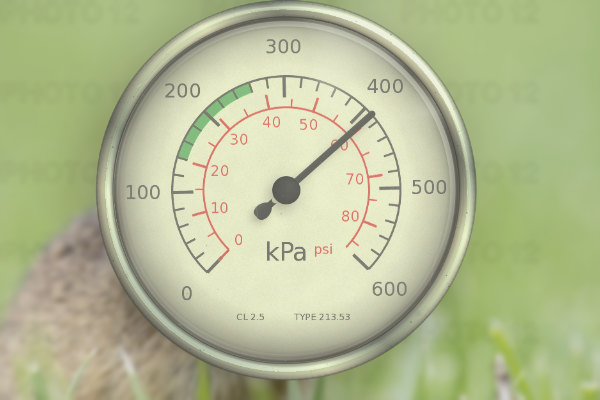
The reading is 410 (kPa)
